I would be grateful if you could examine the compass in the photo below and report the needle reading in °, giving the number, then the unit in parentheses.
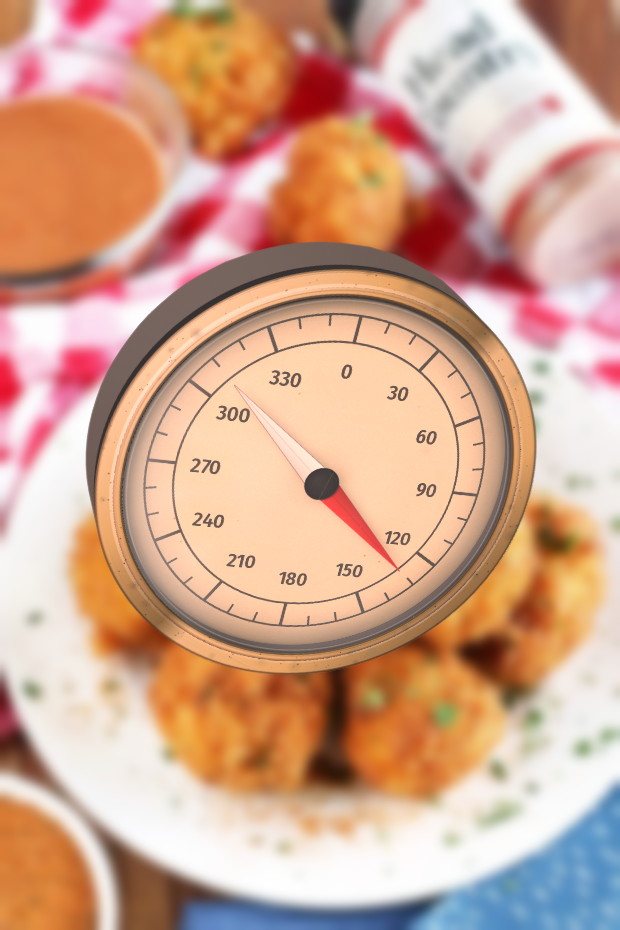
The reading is 130 (°)
